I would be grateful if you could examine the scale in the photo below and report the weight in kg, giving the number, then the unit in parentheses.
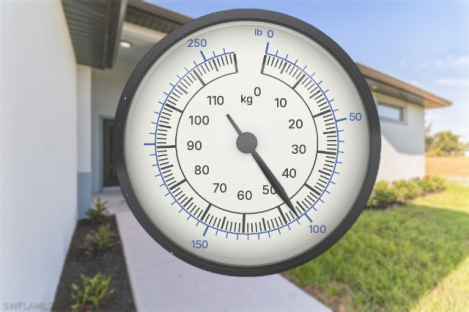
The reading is 47 (kg)
